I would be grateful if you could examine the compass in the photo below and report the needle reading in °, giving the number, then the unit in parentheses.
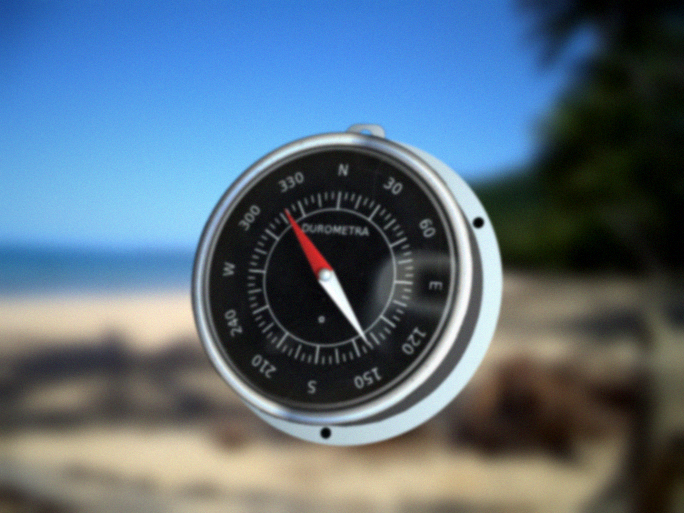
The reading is 320 (°)
